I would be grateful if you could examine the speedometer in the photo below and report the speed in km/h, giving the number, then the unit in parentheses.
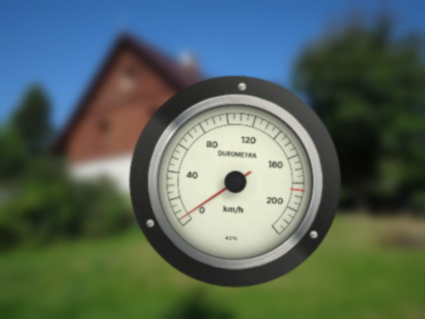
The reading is 5 (km/h)
